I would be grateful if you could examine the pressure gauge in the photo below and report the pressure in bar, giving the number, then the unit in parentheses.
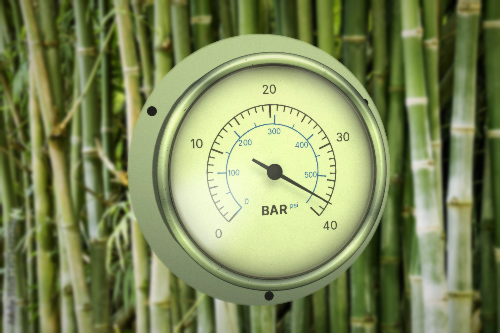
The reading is 38 (bar)
